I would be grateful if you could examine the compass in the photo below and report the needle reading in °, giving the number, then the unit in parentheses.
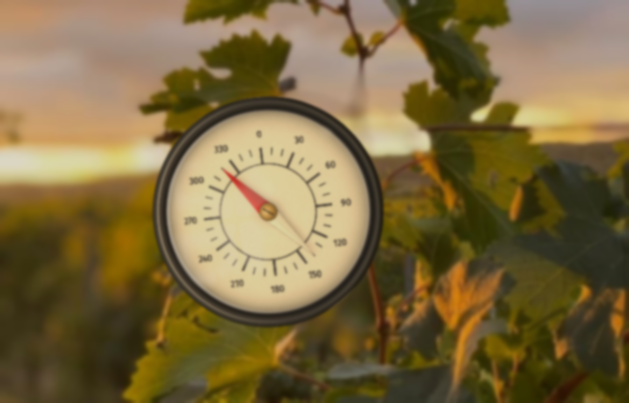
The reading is 320 (°)
